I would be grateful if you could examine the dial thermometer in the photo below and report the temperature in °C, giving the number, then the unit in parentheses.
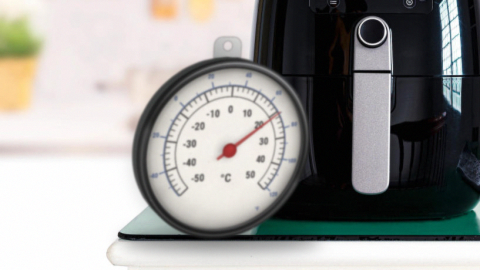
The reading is 20 (°C)
